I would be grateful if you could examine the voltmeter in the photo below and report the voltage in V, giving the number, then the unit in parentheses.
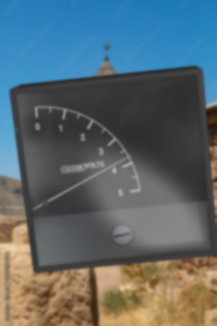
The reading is 3.75 (V)
